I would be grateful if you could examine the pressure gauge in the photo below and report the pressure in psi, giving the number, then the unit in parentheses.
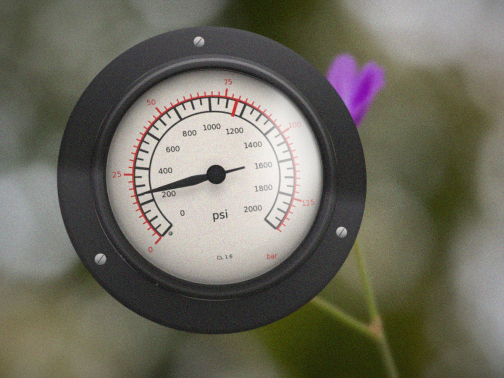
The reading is 250 (psi)
